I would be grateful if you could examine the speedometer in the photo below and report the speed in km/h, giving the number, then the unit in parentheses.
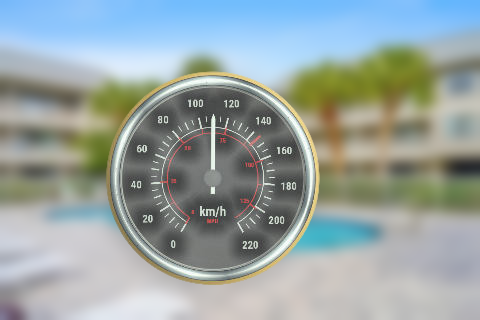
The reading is 110 (km/h)
